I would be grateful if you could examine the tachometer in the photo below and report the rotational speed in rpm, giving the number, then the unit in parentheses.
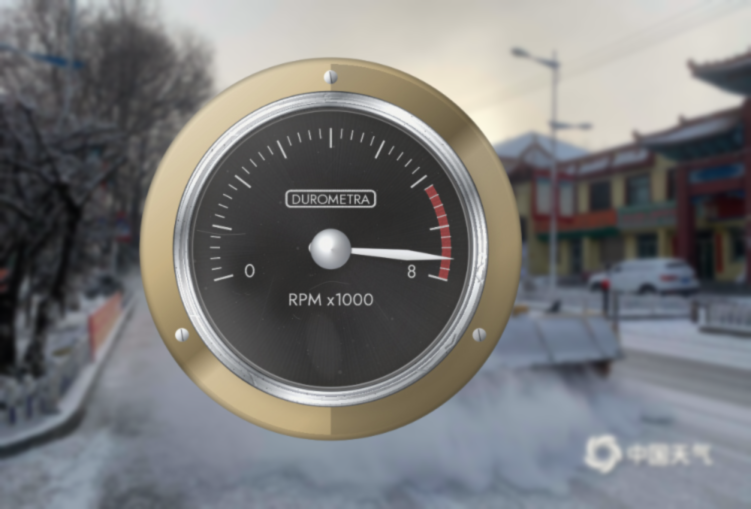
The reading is 7600 (rpm)
